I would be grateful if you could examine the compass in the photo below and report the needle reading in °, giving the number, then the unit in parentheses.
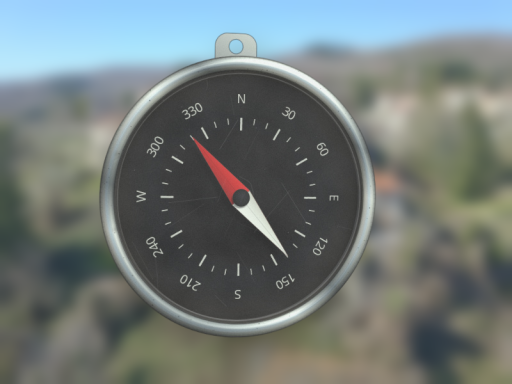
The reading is 320 (°)
